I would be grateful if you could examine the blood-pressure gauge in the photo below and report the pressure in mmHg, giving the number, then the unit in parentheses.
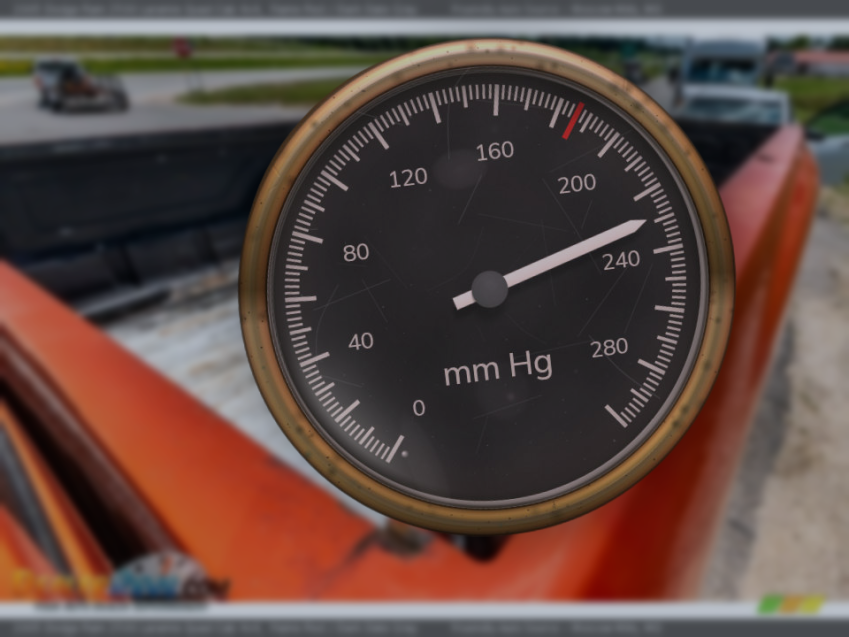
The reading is 228 (mmHg)
